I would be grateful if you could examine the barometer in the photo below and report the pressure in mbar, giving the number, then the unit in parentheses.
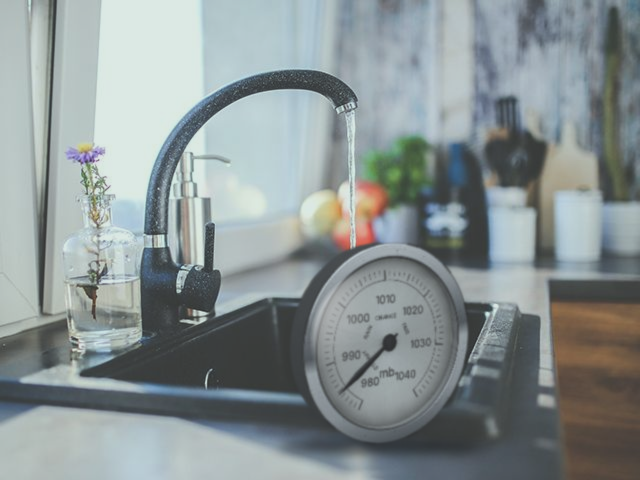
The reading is 985 (mbar)
